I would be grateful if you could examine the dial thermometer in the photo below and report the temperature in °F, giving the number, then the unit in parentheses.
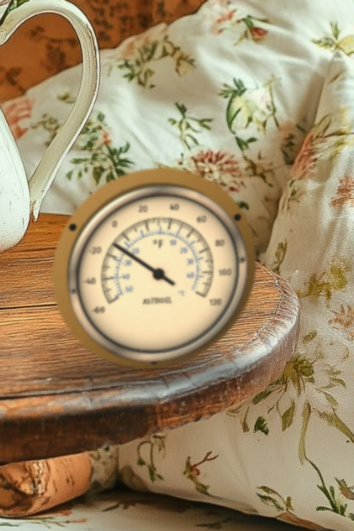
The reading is -10 (°F)
